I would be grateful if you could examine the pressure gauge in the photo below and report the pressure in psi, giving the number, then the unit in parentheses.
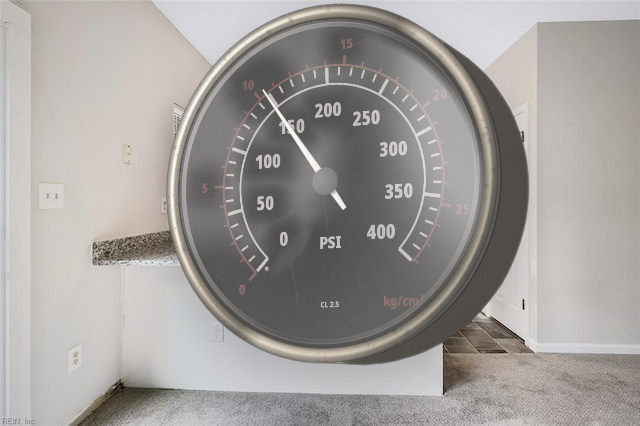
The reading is 150 (psi)
